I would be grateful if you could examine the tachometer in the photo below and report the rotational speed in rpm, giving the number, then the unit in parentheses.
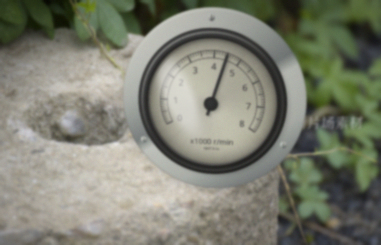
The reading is 4500 (rpm)
